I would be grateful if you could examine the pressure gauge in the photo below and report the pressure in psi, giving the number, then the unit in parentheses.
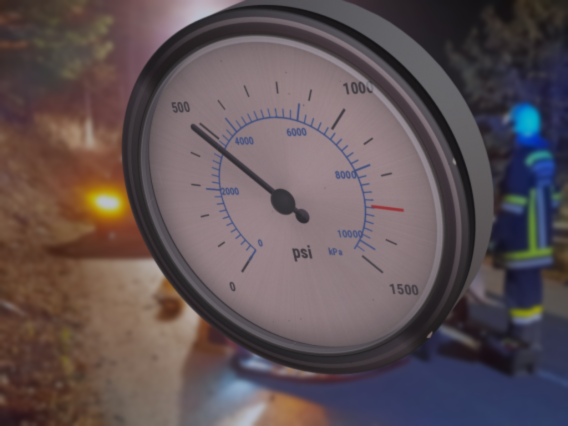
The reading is 500 (psi)
